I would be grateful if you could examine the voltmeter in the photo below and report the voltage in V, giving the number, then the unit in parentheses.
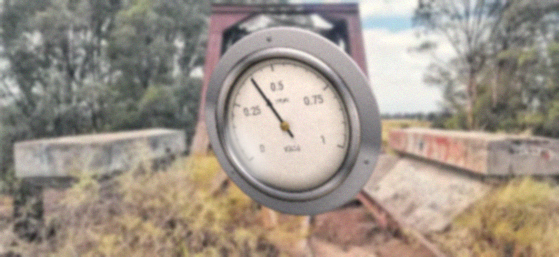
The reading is 0.4 (V)
